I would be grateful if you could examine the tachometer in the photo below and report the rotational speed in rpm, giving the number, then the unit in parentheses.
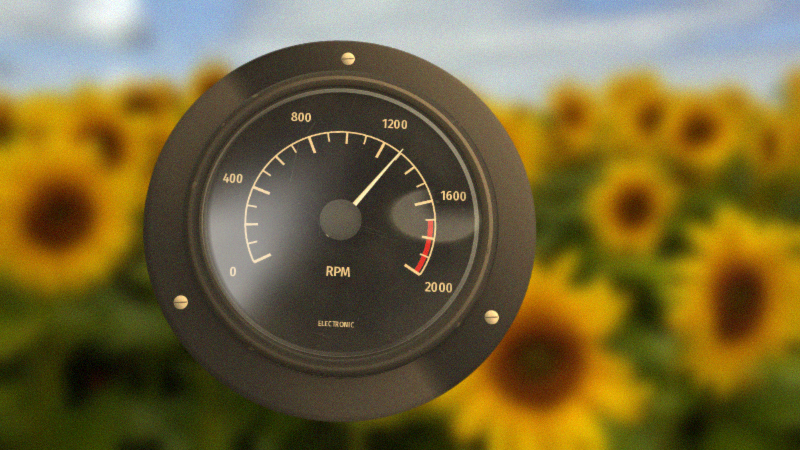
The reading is 1300 (rpm)
